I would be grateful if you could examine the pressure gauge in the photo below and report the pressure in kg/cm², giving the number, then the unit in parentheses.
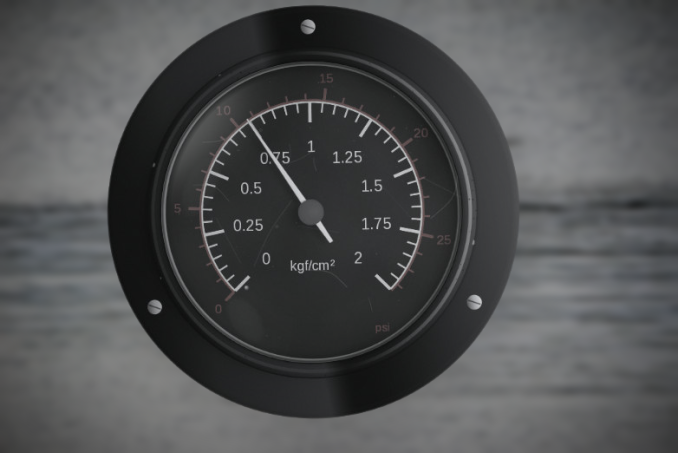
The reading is 0.75 (kg/cm²)
